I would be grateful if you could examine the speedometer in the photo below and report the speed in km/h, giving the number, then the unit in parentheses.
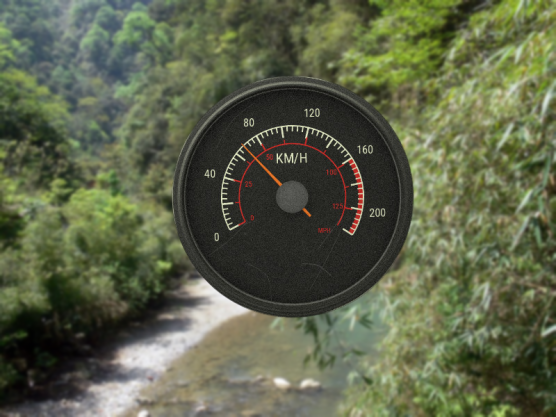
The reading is 68 (km/h)
